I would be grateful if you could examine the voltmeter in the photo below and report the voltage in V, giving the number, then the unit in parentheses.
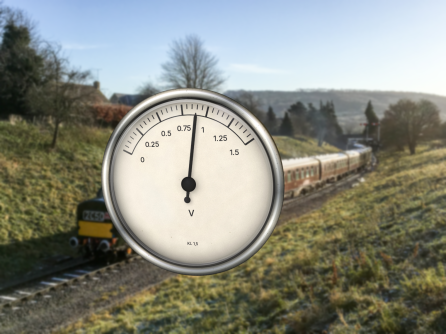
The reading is 0.9 (V)
